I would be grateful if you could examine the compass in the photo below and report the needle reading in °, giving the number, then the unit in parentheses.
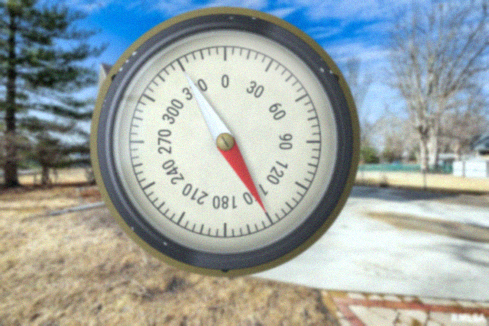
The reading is 150 (°)
